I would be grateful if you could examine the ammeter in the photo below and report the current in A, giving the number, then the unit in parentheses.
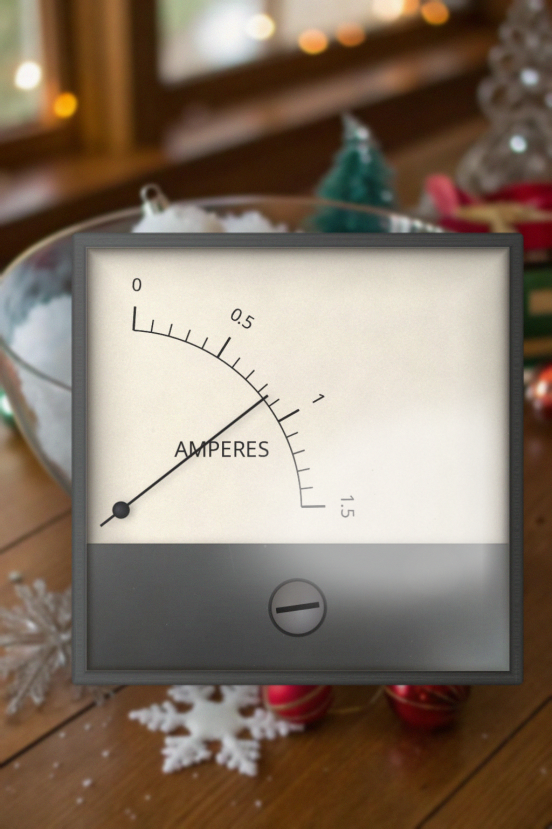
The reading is 0.85 (A)
